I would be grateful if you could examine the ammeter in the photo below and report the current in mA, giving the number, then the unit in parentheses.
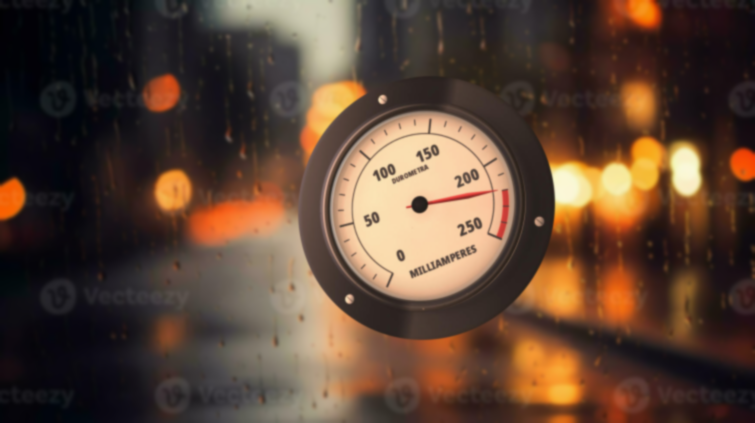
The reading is 220 (mA)
